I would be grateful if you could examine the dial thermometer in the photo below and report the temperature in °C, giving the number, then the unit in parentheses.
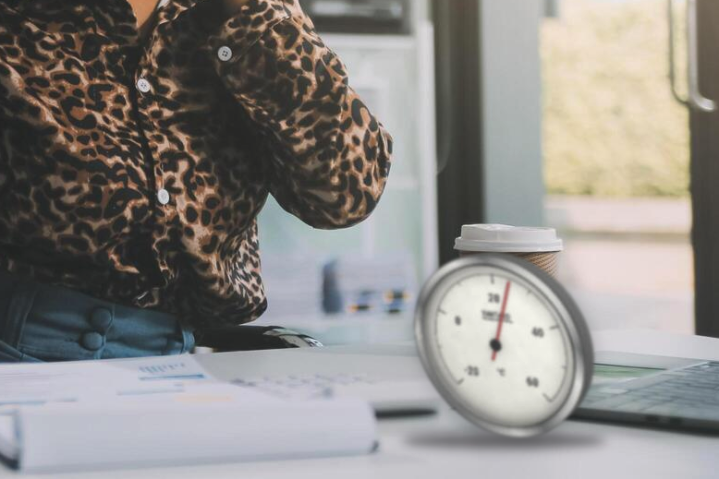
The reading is 25 (°C)
